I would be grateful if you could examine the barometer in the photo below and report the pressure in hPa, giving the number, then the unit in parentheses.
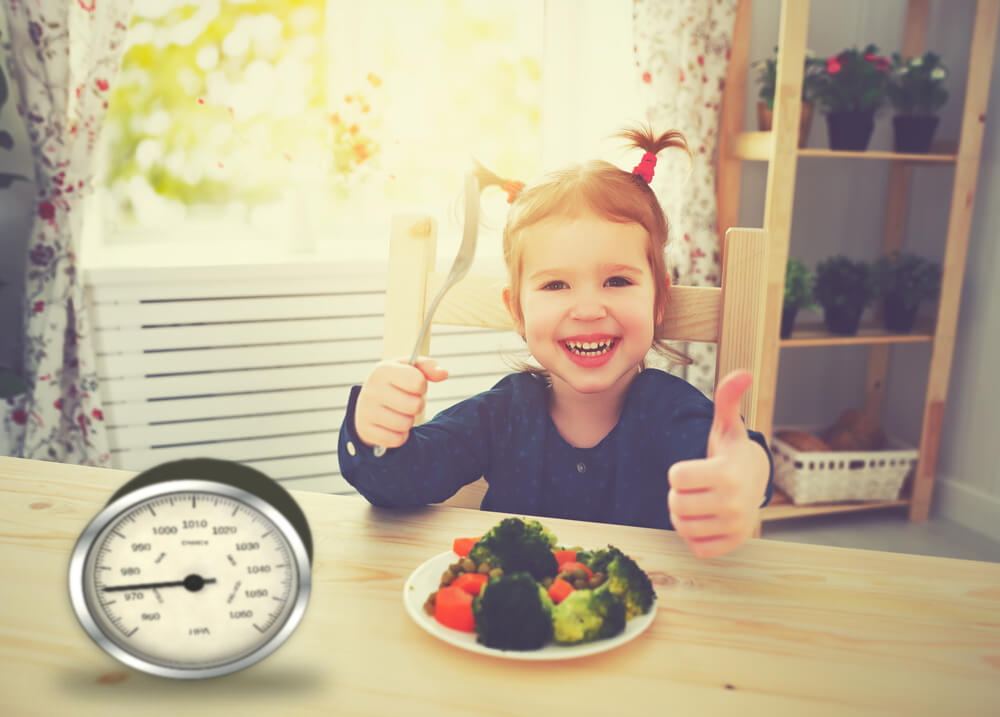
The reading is 975 (hPa)
